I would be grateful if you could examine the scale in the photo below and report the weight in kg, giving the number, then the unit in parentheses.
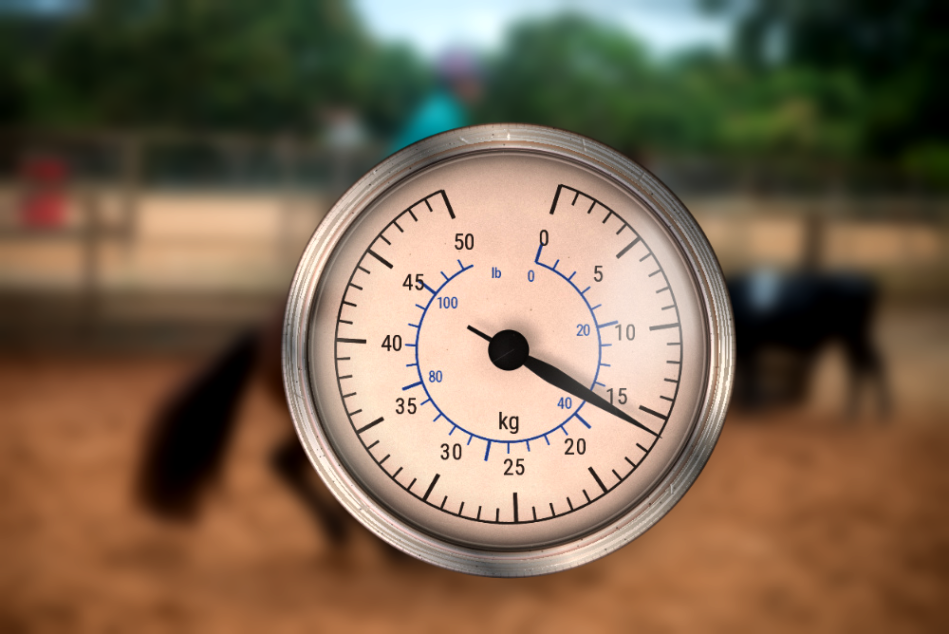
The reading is 16 (kg)
